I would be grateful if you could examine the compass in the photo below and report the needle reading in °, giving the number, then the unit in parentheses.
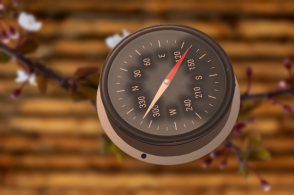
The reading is 130 (°)
